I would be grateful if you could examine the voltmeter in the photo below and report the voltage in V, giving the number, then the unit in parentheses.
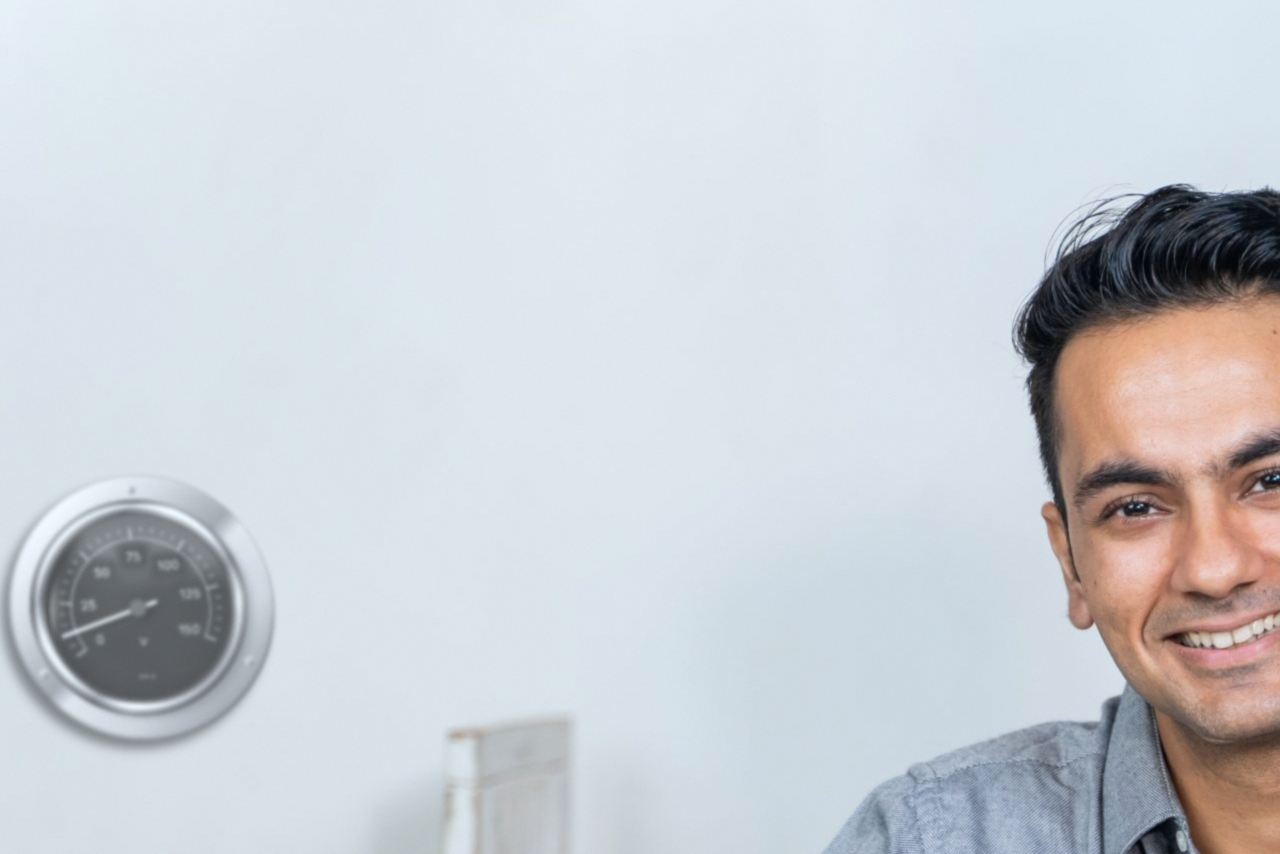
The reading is 10 (V)
